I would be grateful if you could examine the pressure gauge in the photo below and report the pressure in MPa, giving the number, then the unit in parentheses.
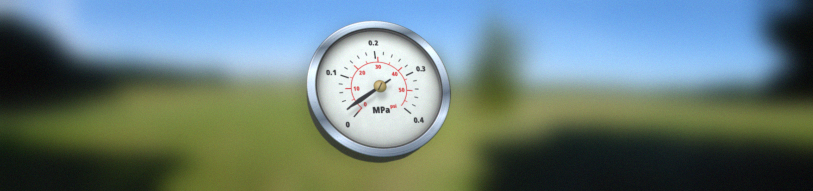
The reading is 0.02 (MPa)
